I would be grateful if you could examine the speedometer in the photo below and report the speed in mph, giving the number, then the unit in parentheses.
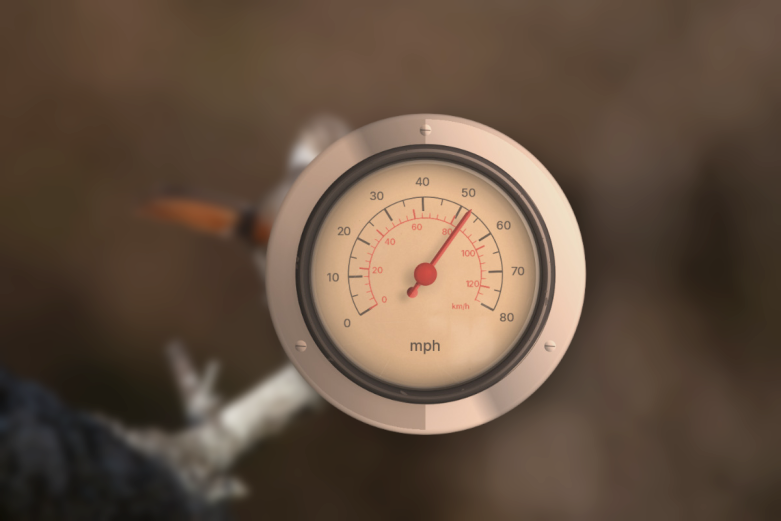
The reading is 52.5 (mph)
